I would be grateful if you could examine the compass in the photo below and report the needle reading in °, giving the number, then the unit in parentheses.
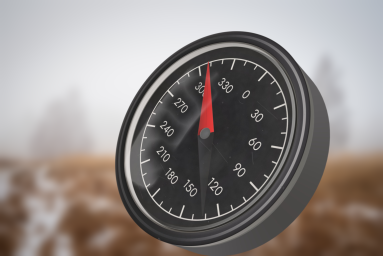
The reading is 310 (°)
